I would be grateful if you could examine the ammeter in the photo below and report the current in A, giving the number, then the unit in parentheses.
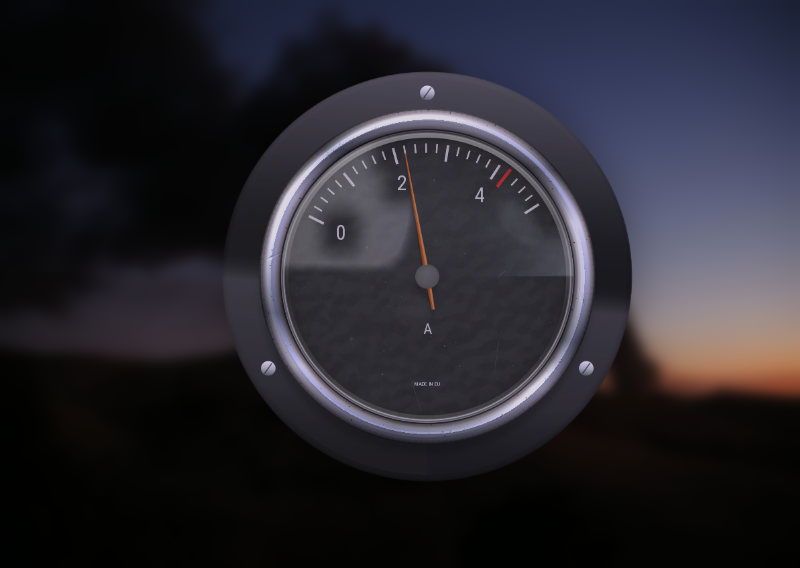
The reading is 2.2 (A)
